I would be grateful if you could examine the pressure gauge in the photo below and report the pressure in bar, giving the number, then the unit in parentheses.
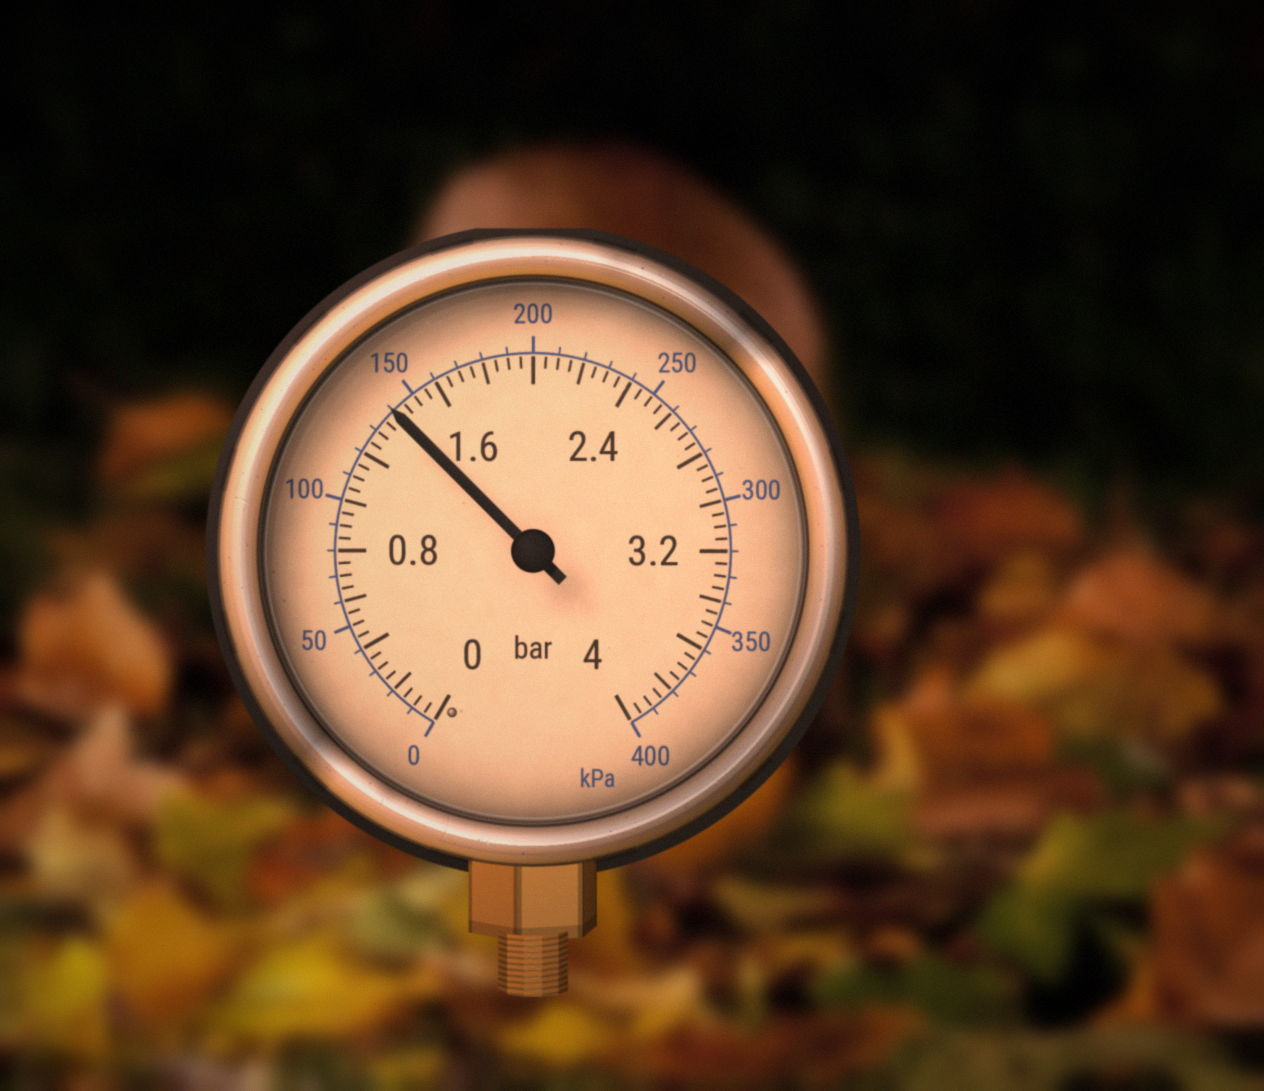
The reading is 1.4 (bar)
